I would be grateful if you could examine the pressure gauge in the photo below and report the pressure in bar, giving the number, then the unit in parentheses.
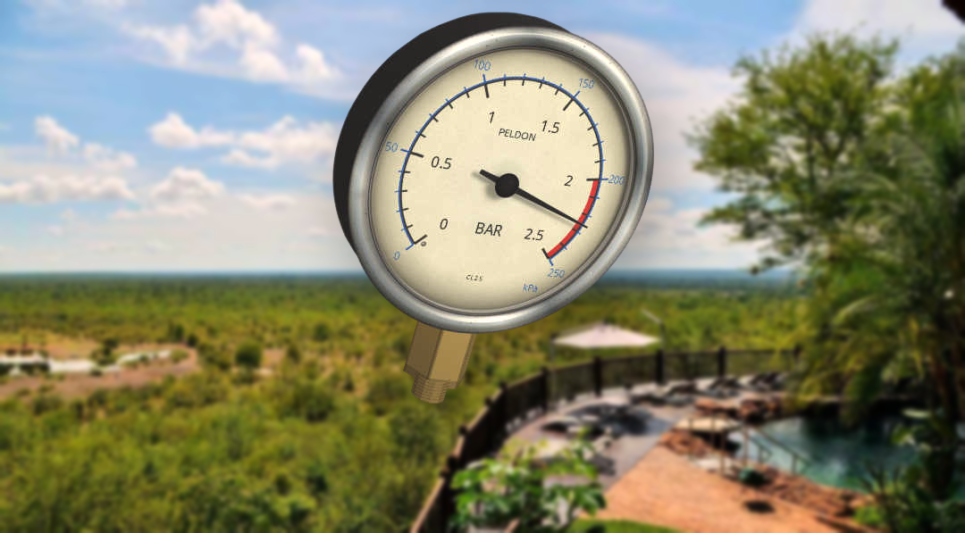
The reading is 2.25 (bar)
